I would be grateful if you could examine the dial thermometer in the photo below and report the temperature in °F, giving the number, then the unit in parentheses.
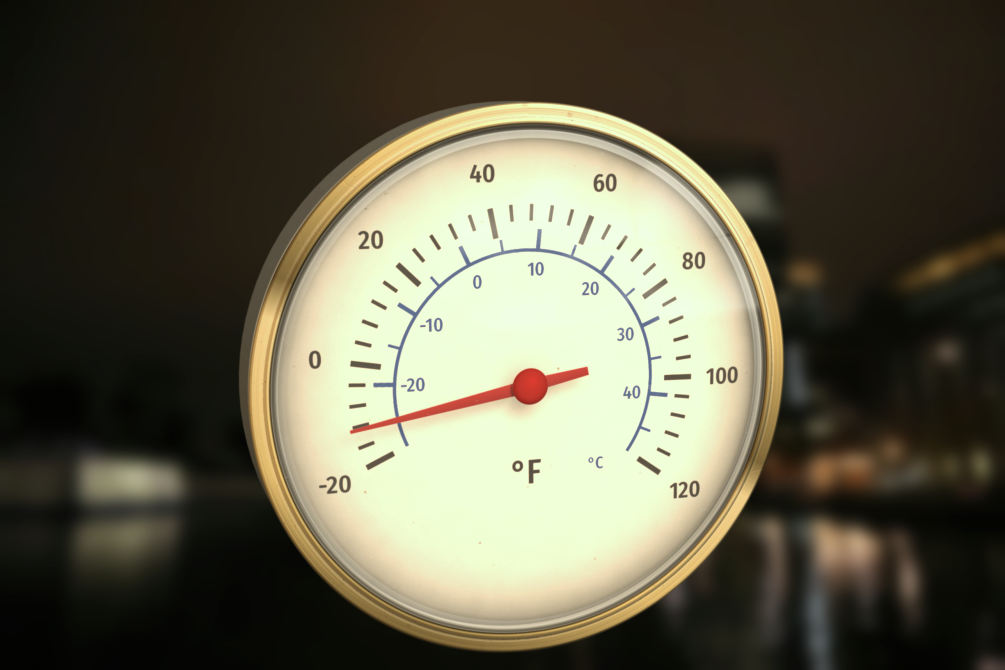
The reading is -12 (°F)
